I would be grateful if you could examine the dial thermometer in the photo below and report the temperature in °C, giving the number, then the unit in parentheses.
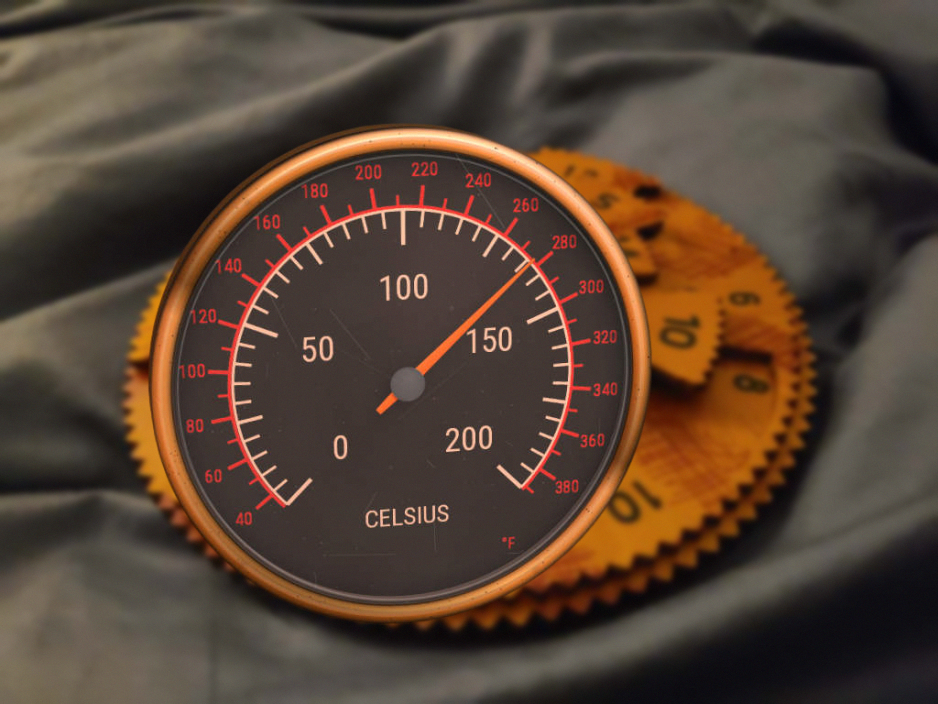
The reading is 135 (°C)
